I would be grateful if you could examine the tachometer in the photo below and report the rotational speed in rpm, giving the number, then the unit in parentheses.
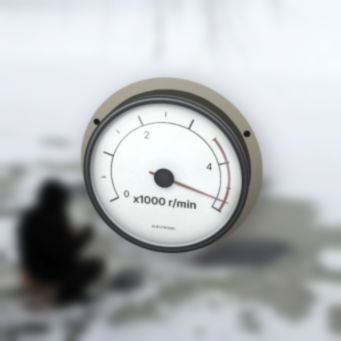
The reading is 4750 (rpm)
